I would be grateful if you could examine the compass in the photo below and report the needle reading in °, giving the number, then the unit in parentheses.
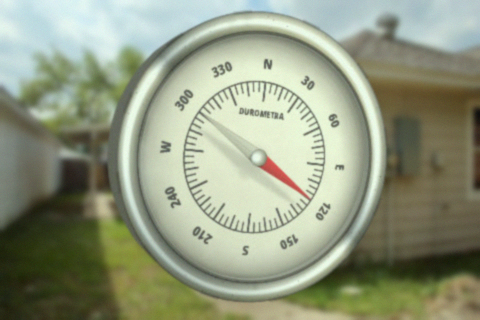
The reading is 120 (°)
